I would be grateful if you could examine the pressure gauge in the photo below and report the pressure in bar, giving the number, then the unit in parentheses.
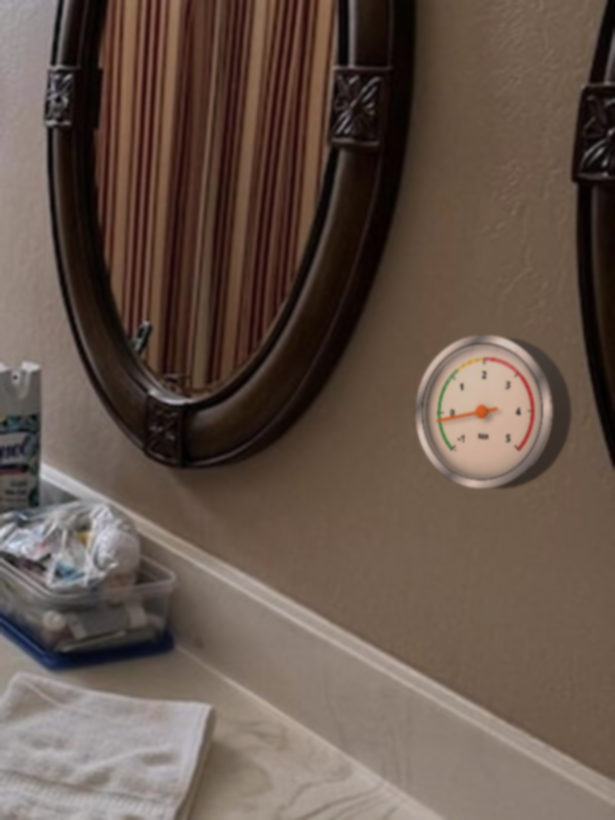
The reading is -0.2 (bar)
